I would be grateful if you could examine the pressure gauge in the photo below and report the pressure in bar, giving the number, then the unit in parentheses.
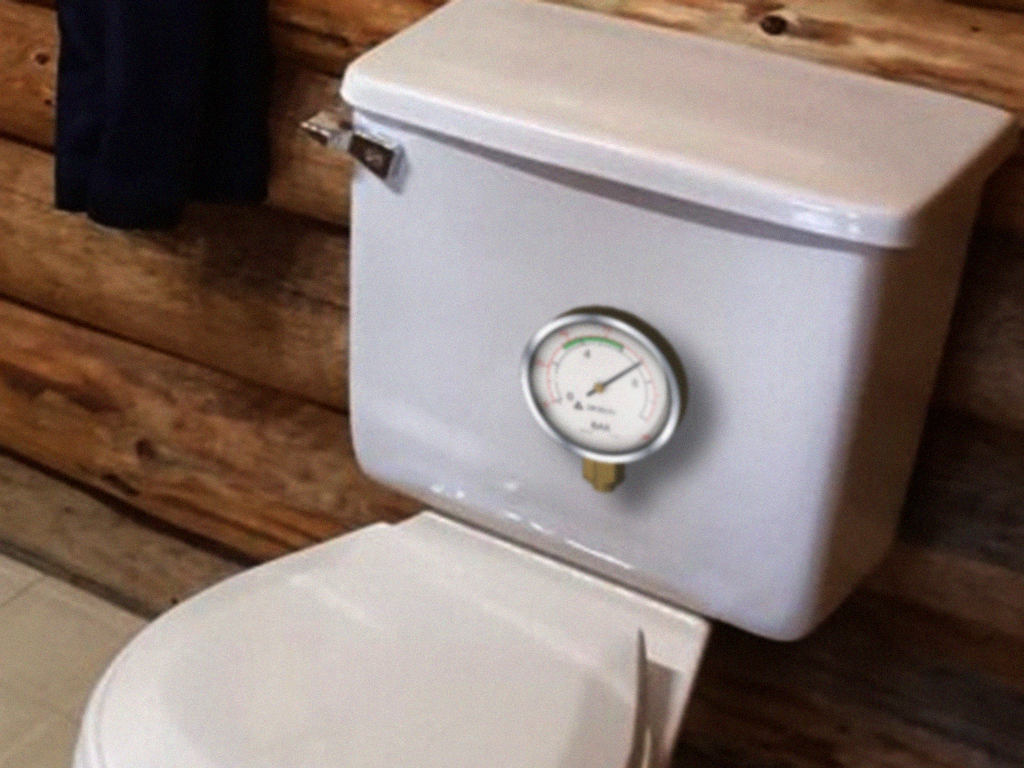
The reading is 7 (bar)
